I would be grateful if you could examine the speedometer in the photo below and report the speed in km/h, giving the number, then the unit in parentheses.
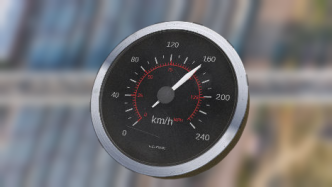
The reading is 160 (km/h)
